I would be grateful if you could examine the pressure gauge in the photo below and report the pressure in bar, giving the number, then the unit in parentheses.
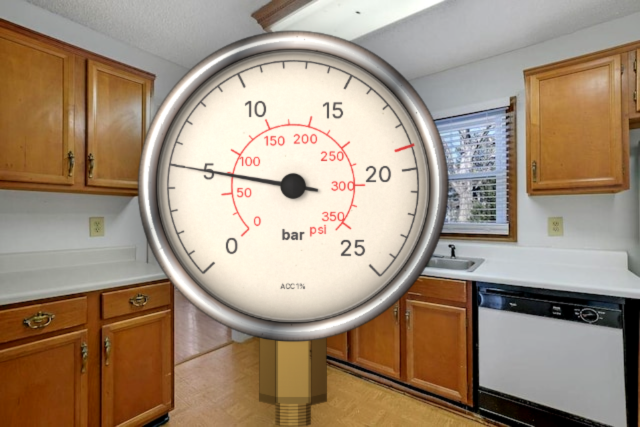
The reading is 5 (bar)
